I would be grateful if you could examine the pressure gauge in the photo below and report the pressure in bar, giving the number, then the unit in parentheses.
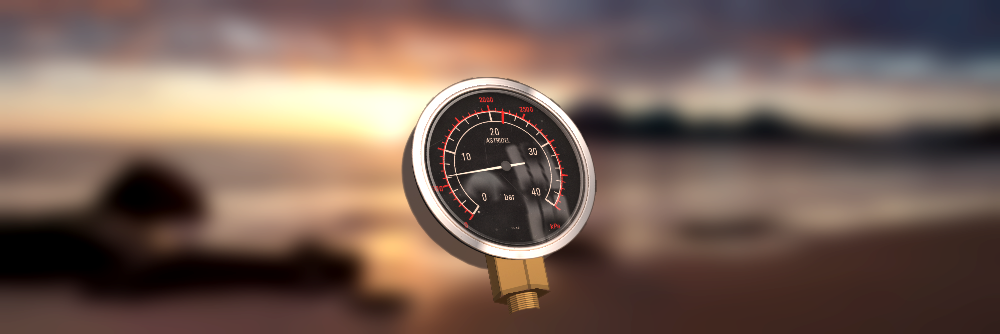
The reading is 6 (bar)
